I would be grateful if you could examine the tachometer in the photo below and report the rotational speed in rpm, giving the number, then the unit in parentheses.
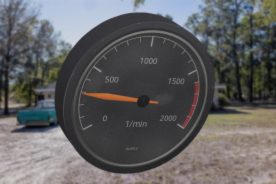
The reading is 300 (rpm)
